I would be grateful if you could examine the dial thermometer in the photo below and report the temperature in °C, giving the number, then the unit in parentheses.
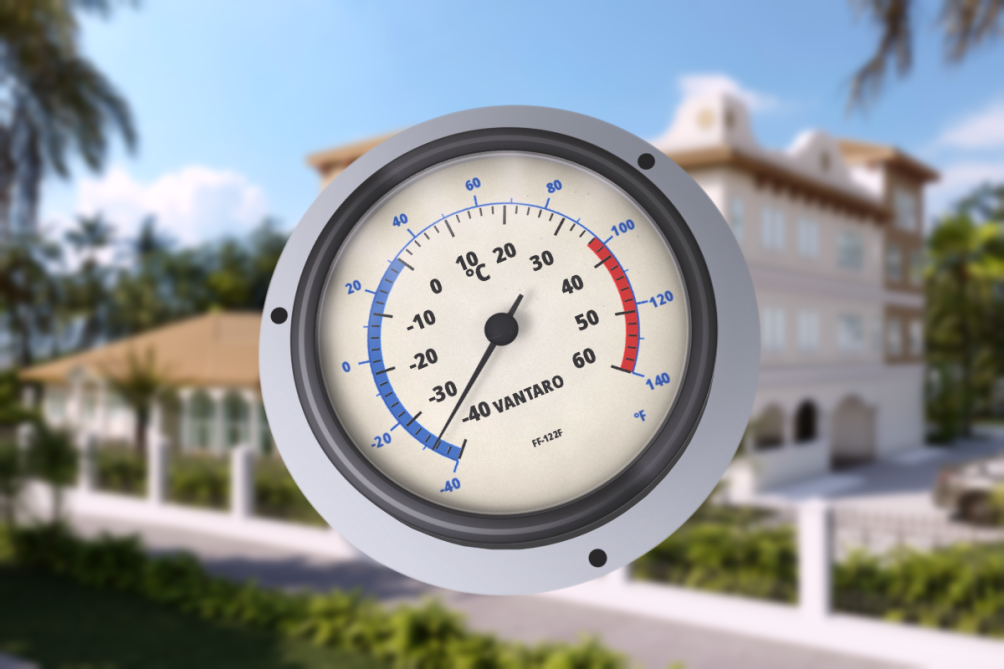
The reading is -36 (°C)
